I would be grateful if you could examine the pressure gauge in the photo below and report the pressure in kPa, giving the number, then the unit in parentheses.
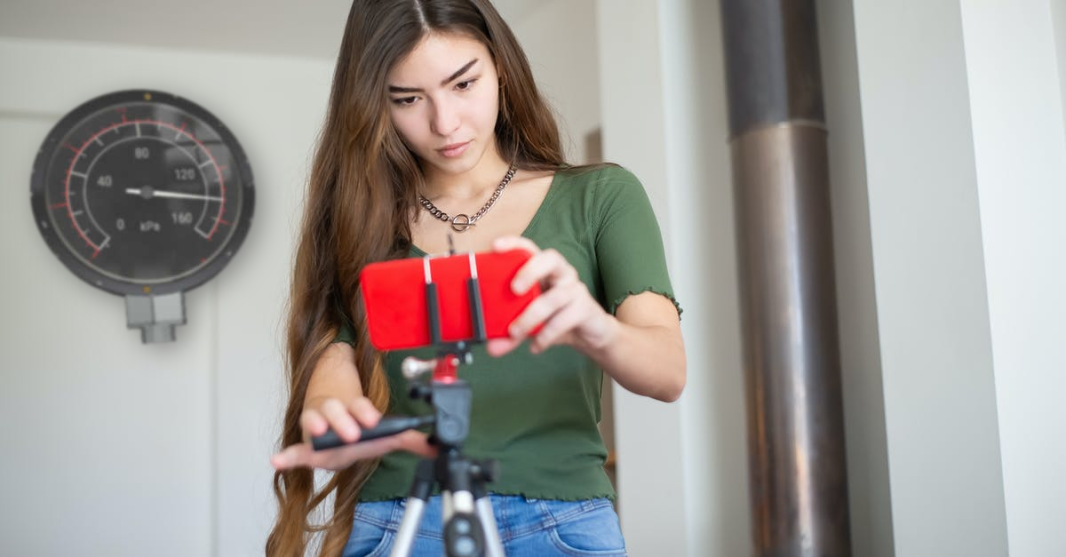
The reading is 140 (kPa)
